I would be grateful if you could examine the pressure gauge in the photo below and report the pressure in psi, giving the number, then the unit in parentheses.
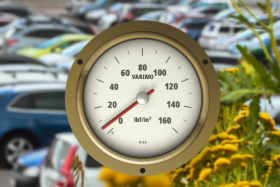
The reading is 5 (psi)
